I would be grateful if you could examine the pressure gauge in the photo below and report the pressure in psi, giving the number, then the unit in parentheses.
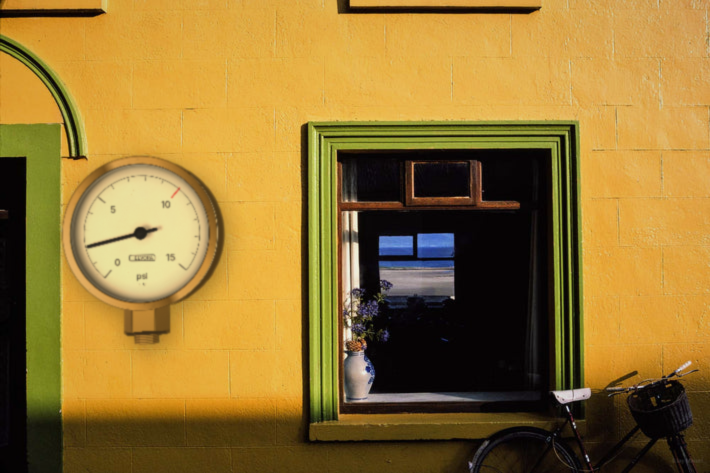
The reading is 2 (psi)
